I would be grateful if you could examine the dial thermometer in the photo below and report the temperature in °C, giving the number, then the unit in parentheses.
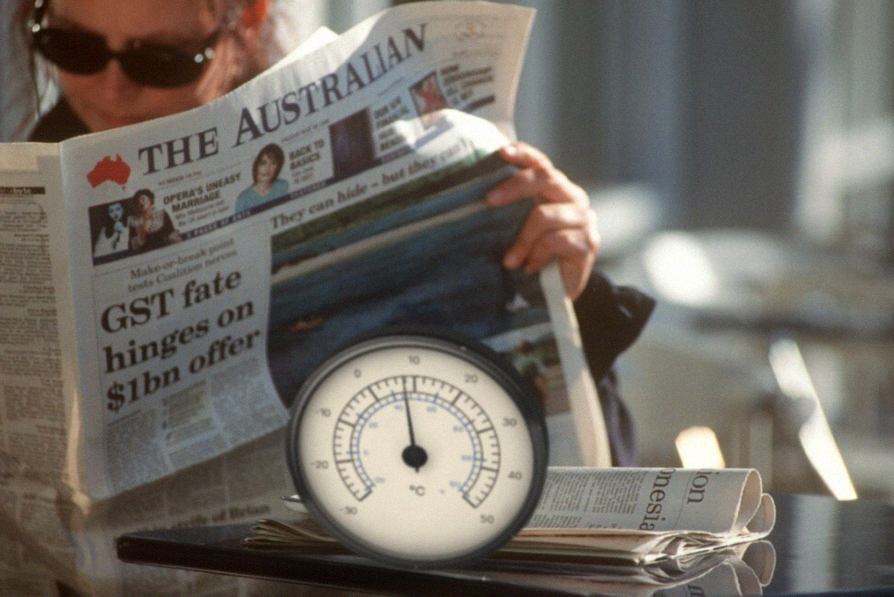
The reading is 8 (°C)
